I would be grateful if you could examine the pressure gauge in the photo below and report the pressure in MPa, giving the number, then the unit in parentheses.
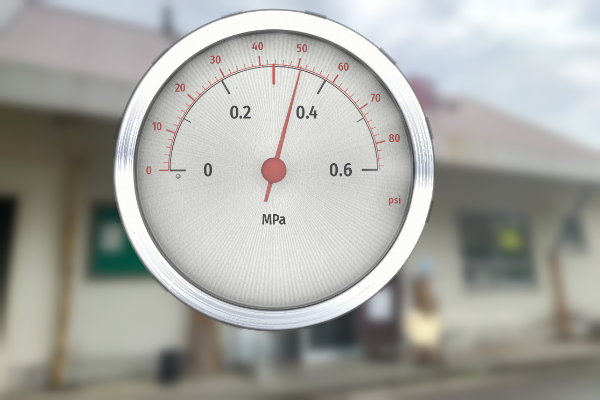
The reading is 0.35 (MPa)
